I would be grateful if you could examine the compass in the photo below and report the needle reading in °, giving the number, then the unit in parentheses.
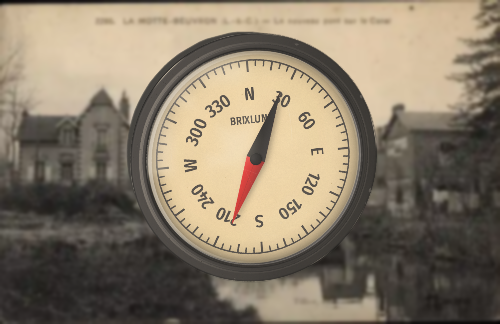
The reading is 205 (°)
